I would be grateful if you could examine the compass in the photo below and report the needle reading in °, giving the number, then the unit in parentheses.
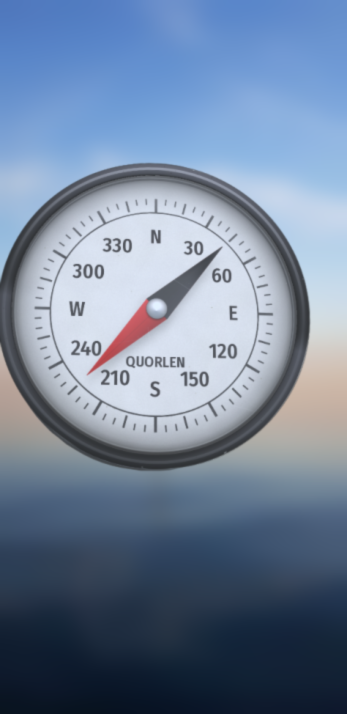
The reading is 225 (°)
